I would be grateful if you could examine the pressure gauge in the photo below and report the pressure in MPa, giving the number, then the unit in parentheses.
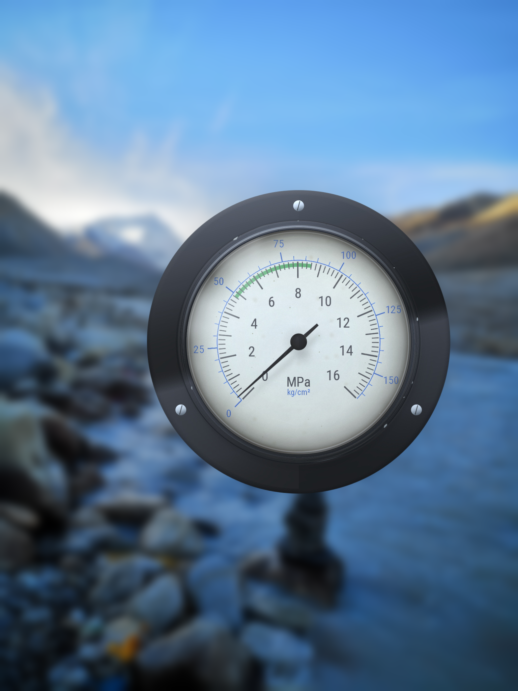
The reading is 0.2 (MPa)
